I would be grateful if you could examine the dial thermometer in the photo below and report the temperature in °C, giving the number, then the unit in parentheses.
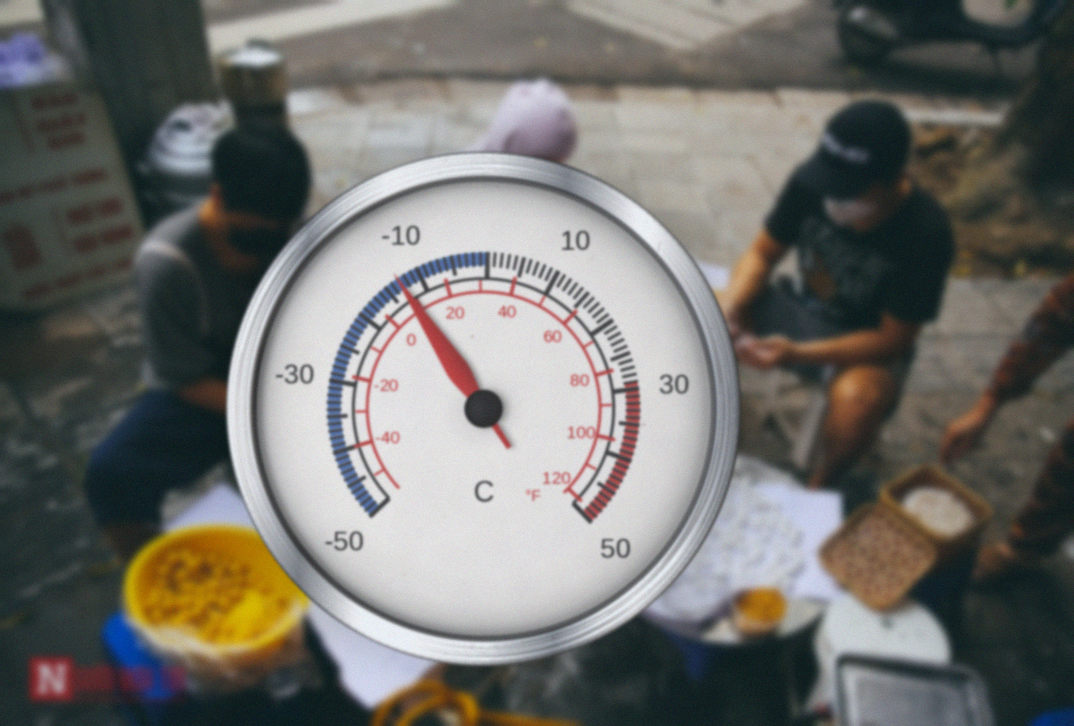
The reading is -13 (°C)
